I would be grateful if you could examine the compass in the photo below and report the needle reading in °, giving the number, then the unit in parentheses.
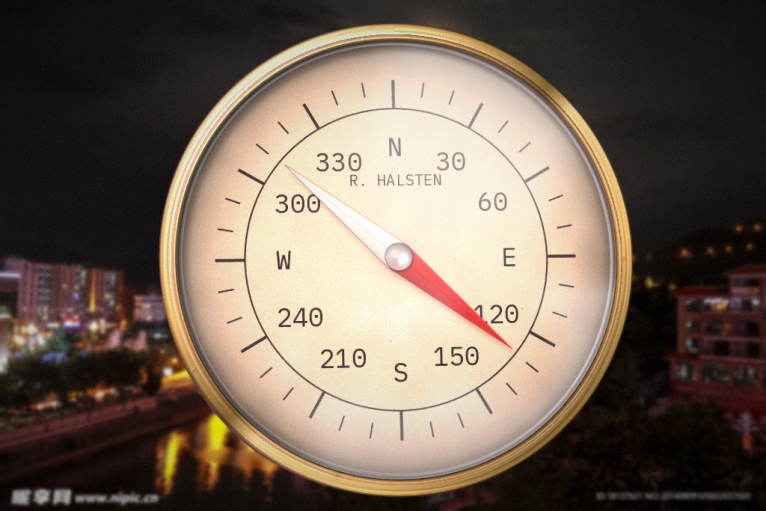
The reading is 130 (°)
